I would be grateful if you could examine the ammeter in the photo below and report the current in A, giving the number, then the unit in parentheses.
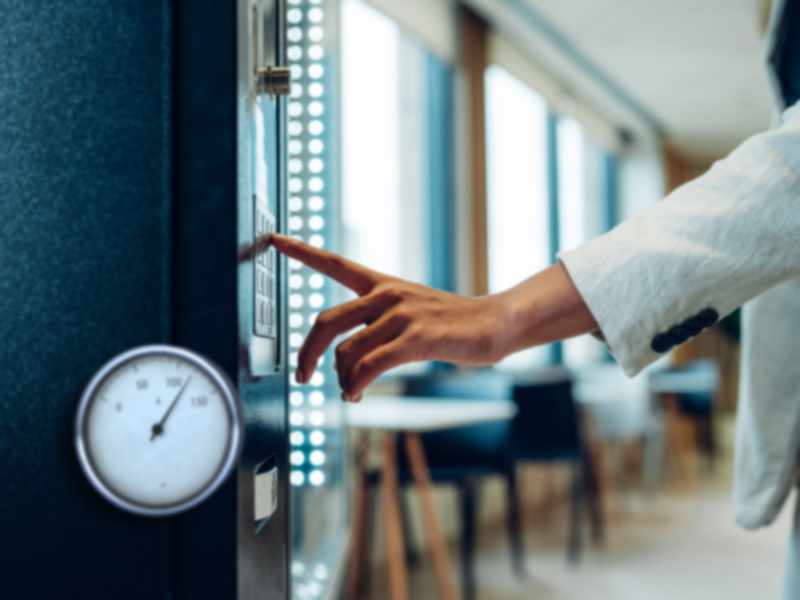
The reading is 120 (A)
